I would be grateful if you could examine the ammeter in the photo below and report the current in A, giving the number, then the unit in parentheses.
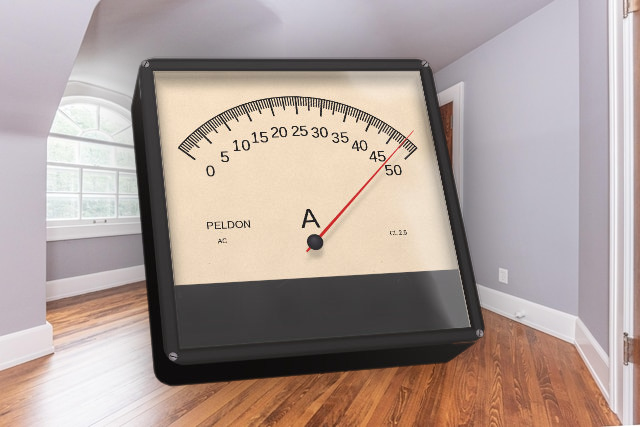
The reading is 47.5 (A)
